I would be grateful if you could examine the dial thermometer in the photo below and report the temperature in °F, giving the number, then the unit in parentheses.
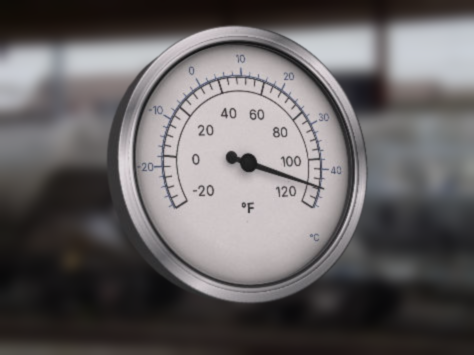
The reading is 112 (°F)
